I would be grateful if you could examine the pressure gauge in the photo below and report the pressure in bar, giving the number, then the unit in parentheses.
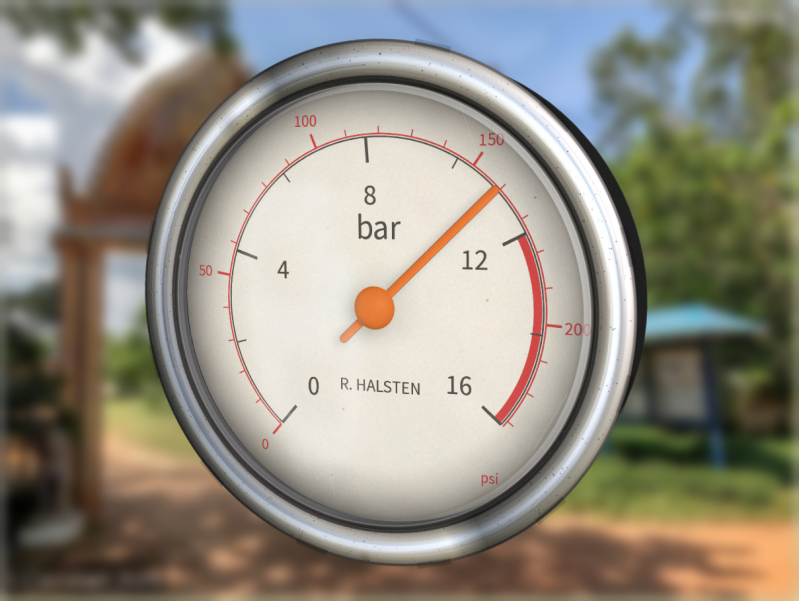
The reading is 11 (bar)
